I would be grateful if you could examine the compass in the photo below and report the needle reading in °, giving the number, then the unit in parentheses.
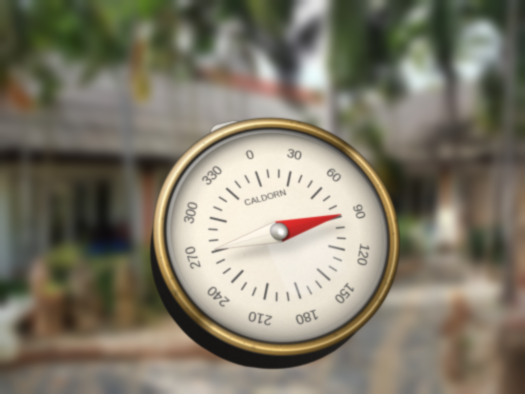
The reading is 90 (°)
